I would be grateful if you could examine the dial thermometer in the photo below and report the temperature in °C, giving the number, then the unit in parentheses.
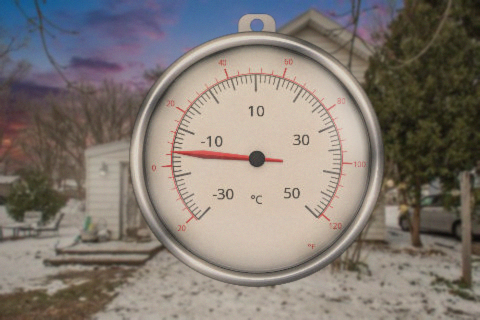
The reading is -15 (°C)
